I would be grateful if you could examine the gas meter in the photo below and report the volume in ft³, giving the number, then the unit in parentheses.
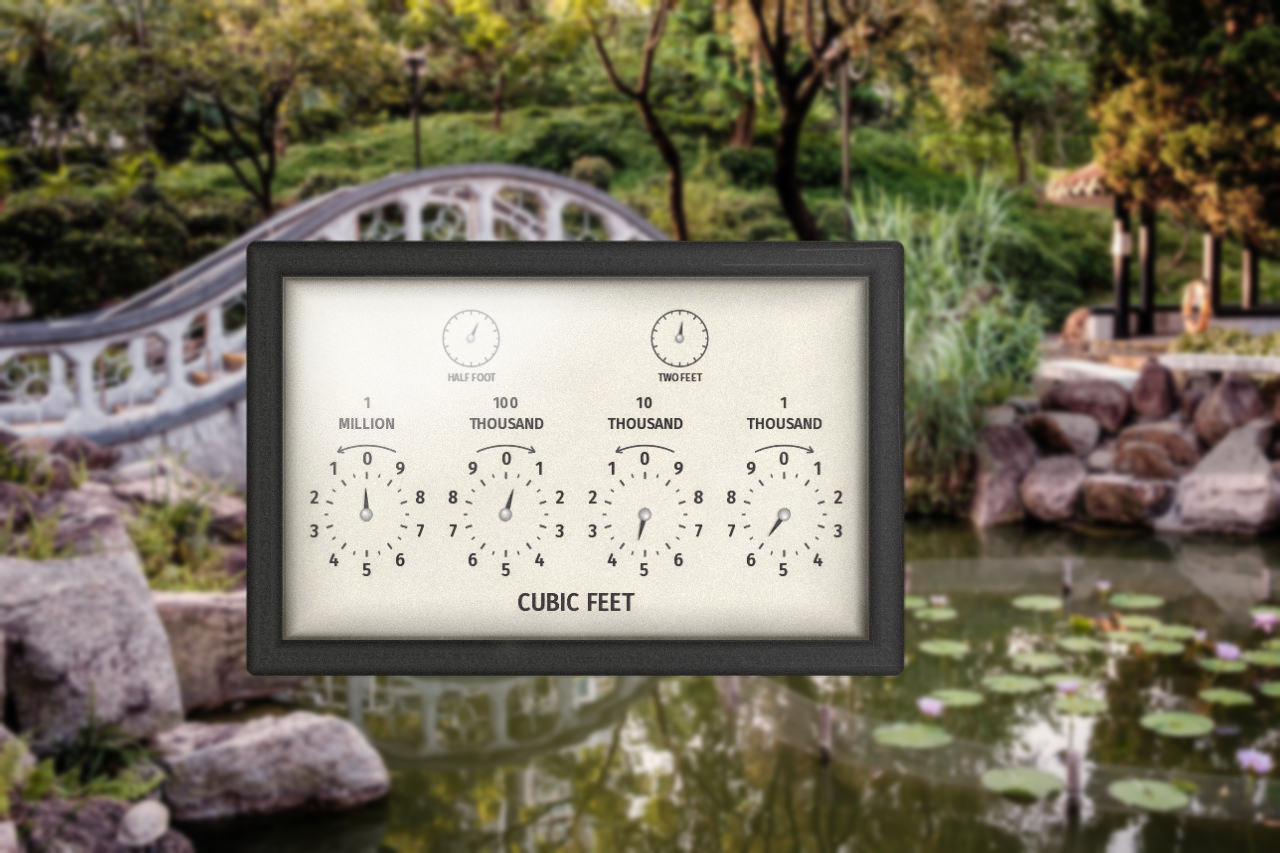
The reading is 4600 (ft³)
